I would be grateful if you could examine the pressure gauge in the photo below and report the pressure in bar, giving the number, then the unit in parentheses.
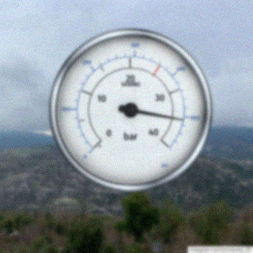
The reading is 35 (bar)
